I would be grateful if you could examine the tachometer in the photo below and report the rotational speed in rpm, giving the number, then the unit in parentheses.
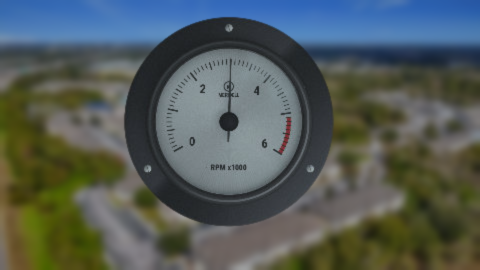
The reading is 3000 (rpm)
